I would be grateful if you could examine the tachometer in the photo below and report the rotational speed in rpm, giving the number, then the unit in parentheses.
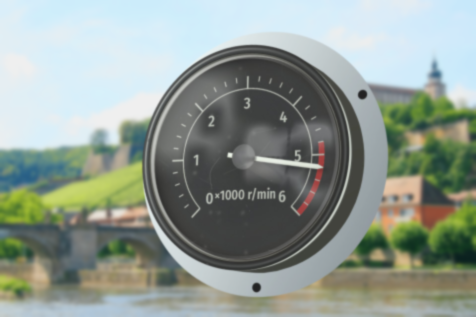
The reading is 5200 (rpm)
